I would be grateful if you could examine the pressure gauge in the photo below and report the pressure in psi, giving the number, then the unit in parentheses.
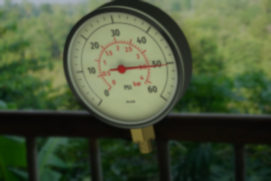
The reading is 50 (psi)
